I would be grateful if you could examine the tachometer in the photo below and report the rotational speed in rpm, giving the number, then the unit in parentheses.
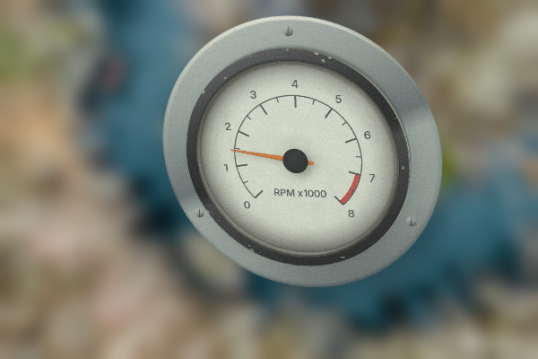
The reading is 1500 (rpm)
